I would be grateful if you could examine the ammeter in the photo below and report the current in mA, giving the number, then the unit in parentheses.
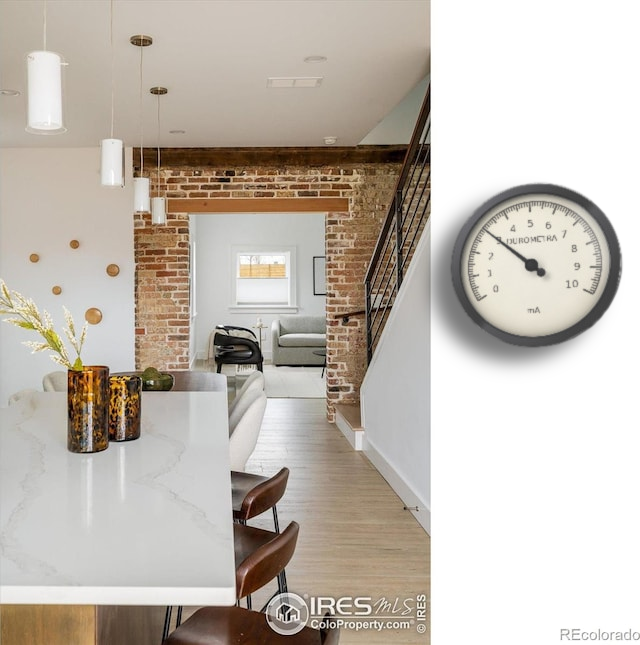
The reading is 3 (mA)
